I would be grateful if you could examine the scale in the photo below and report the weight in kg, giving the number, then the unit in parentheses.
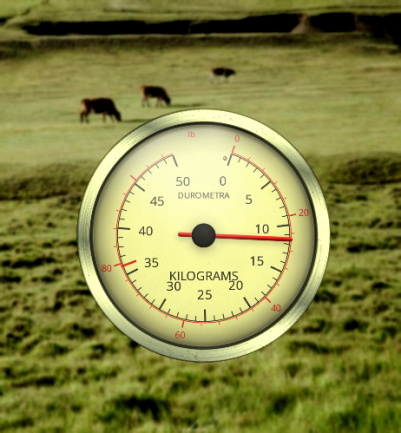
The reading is 11.5 (kg)
